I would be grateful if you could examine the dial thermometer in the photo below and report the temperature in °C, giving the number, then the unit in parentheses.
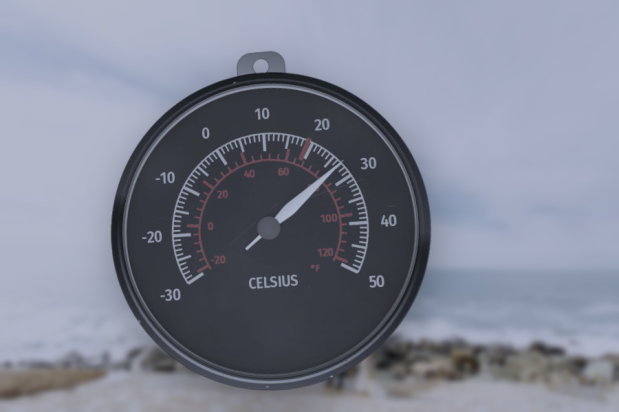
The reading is 27 (°C)
